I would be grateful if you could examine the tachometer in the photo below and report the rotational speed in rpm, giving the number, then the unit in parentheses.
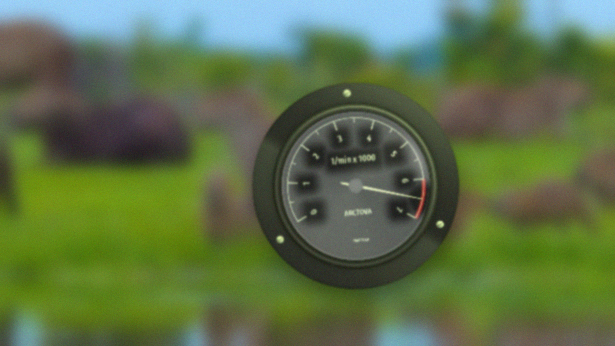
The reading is 6500 (rpm)
